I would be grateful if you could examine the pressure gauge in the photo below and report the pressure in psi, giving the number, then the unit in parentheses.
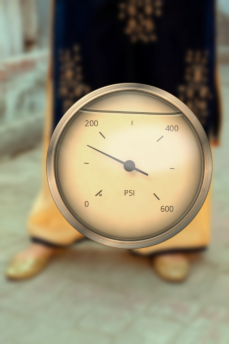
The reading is 150 (psi)
